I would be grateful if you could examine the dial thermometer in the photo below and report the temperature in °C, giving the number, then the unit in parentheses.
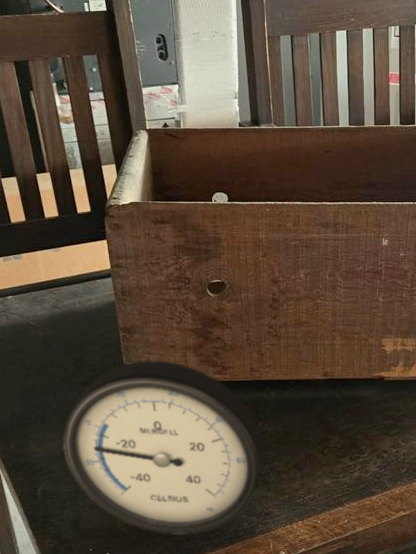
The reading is -24 (°C)
